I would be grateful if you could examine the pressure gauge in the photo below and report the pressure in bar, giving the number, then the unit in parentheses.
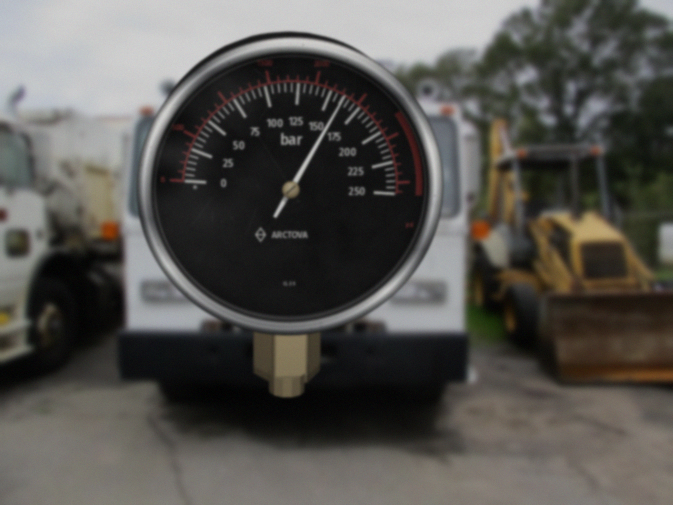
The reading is 160 (bar)
